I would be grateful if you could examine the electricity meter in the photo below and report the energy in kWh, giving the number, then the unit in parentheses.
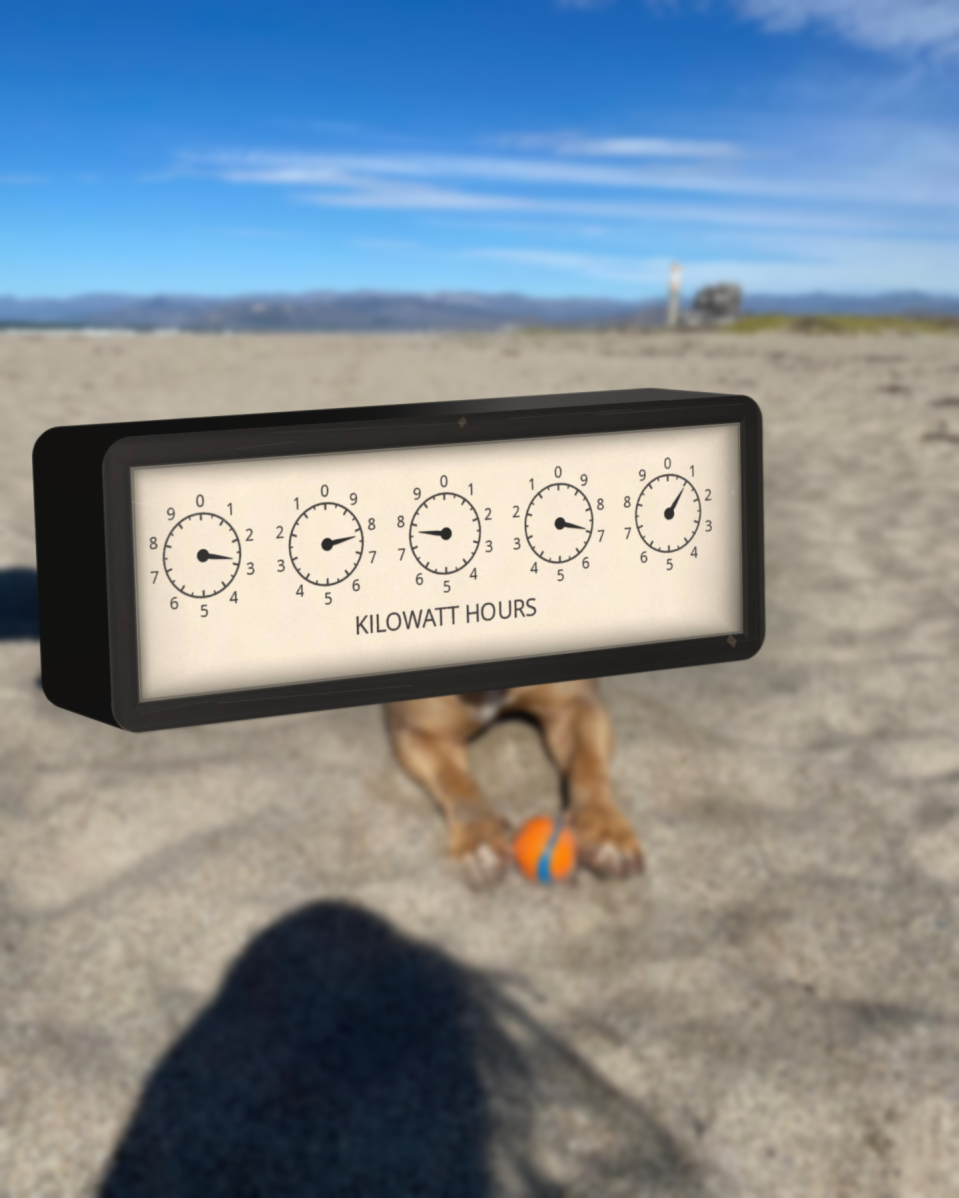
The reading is 27771 (kWh)
